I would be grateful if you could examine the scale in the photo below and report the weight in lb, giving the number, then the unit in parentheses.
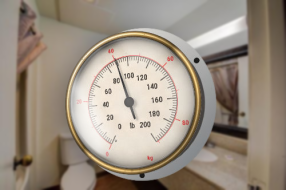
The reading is 90 (lb)
